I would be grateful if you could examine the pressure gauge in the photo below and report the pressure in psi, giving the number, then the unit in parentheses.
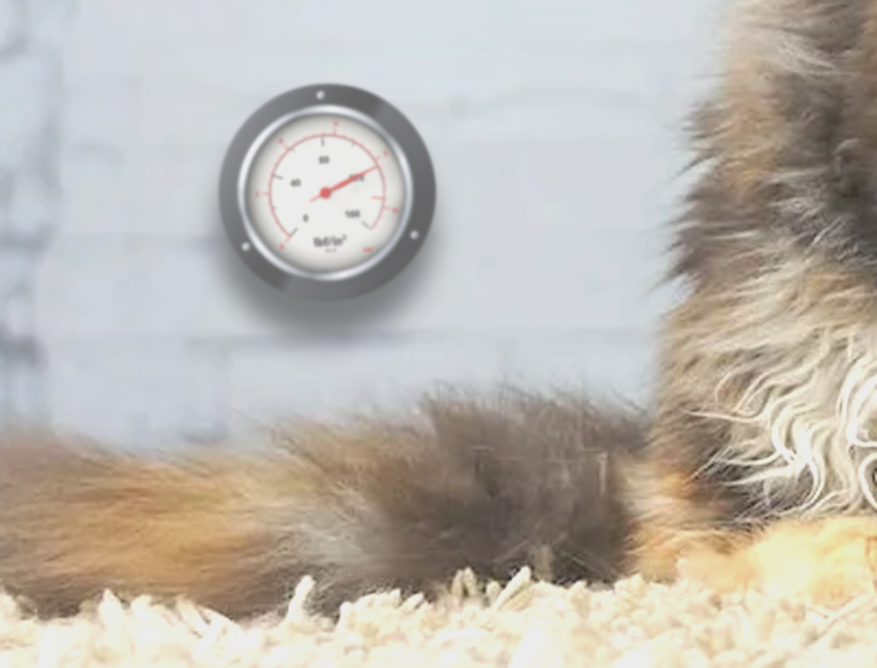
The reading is 120 (psi)
